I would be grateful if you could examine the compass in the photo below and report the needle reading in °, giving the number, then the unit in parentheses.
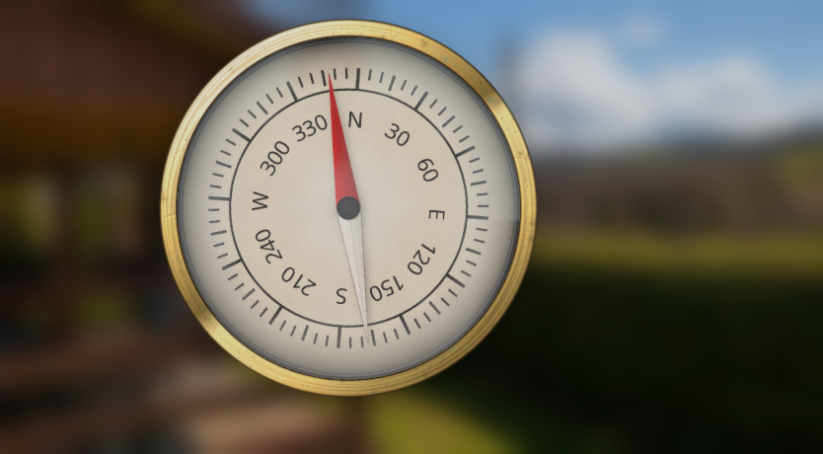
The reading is 347.5 (°)
